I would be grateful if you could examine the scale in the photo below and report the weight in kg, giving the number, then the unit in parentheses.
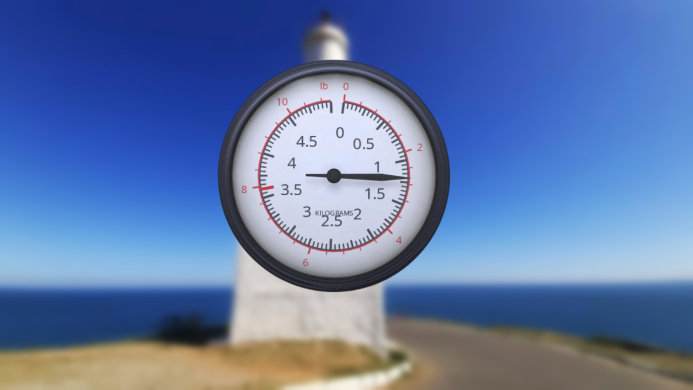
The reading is 1.2 (kg)
